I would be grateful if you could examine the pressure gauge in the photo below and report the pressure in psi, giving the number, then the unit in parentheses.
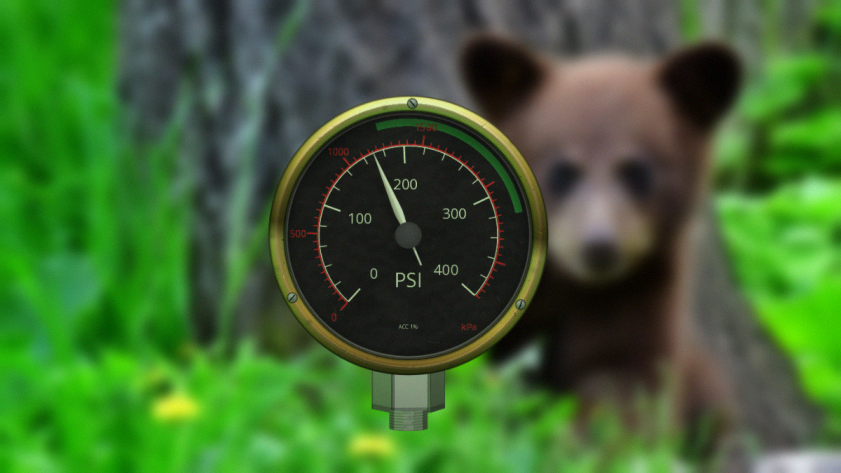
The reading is 170 (psi)
